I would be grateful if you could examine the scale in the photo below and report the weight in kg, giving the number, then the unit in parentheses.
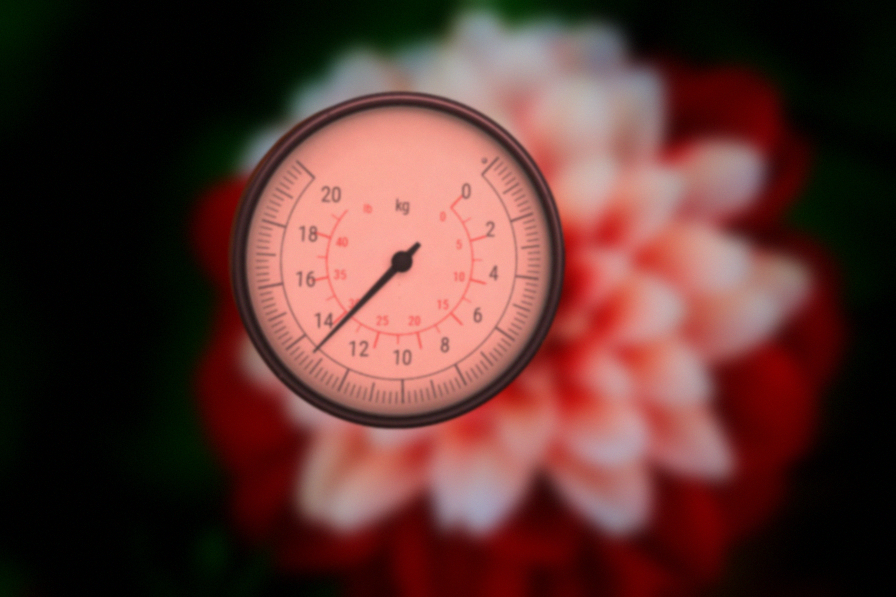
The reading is 13.4 (kg)
